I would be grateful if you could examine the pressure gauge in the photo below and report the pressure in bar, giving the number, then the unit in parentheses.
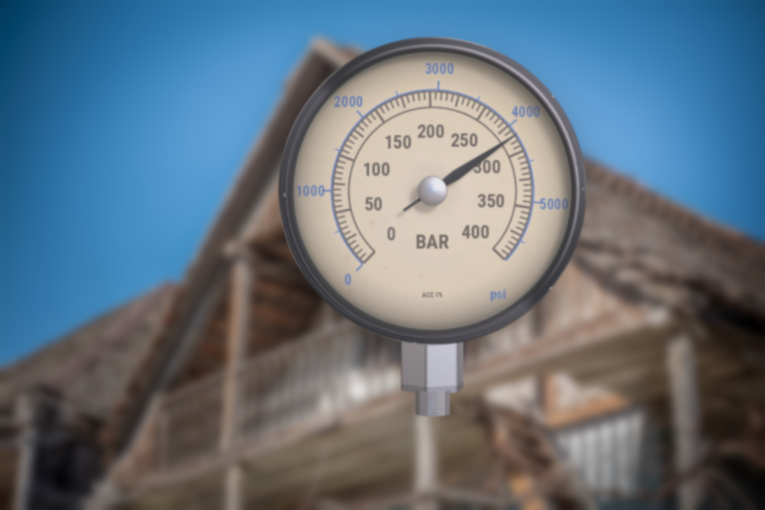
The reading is 285 (bar)
